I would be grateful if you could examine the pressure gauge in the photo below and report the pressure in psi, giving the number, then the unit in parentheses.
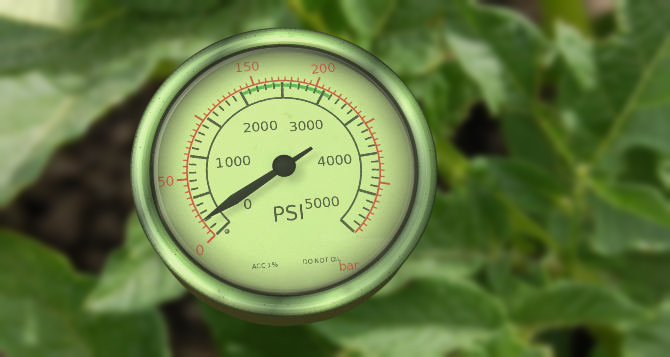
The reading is 200 (psi)
